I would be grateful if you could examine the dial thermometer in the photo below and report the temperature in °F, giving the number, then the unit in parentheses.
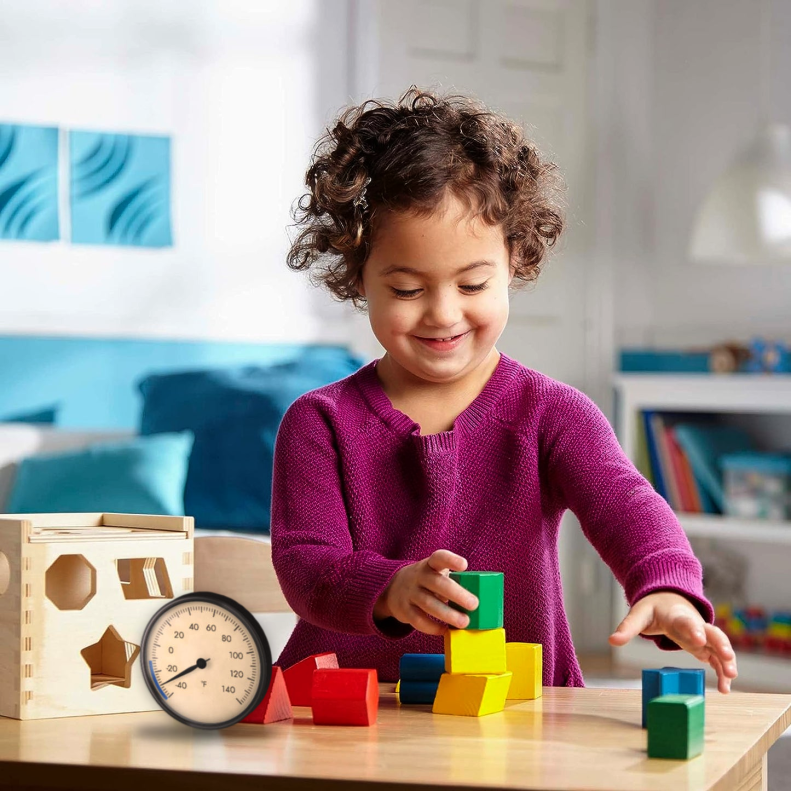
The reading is -30 (°F)
